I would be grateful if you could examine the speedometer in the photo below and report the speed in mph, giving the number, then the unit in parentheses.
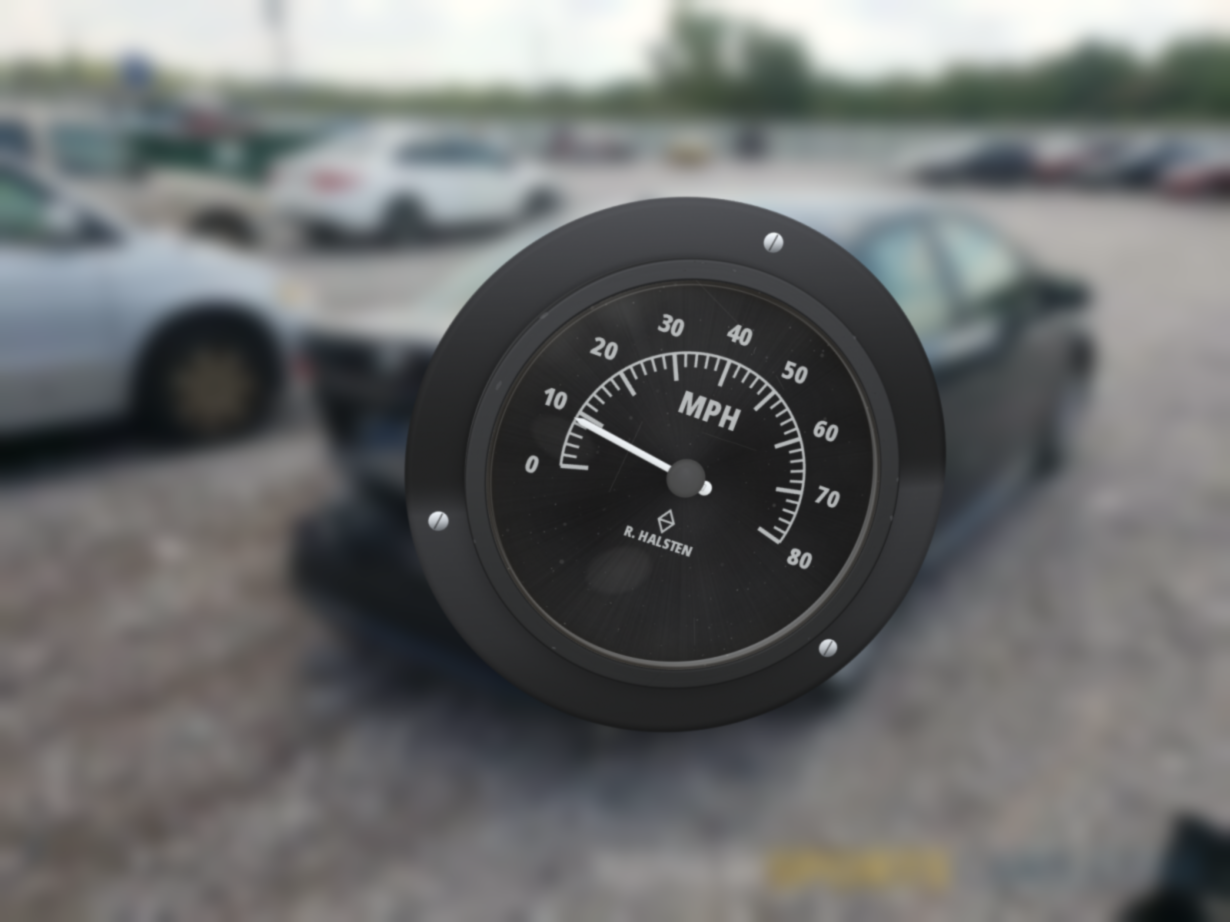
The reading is 9 (mph)
